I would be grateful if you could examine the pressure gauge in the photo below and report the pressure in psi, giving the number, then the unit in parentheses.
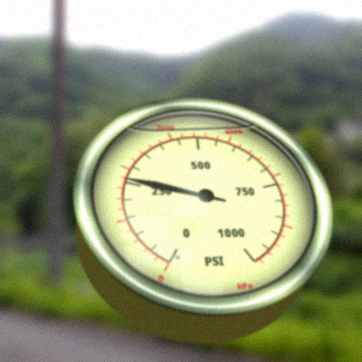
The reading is 250 (psi)
